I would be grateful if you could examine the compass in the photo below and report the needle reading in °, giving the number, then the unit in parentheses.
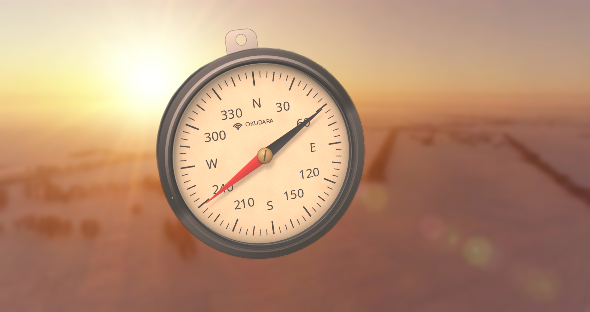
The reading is 240 (°)
